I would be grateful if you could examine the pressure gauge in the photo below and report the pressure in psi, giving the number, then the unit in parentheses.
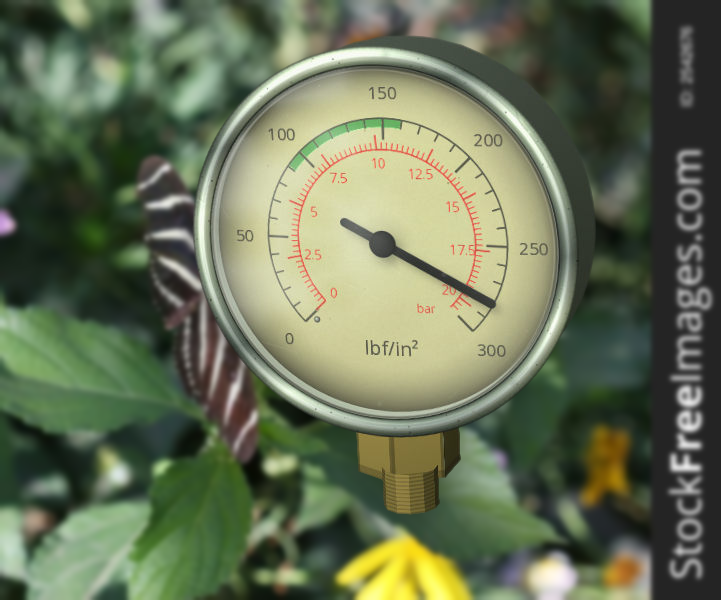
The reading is 280 (psi)
